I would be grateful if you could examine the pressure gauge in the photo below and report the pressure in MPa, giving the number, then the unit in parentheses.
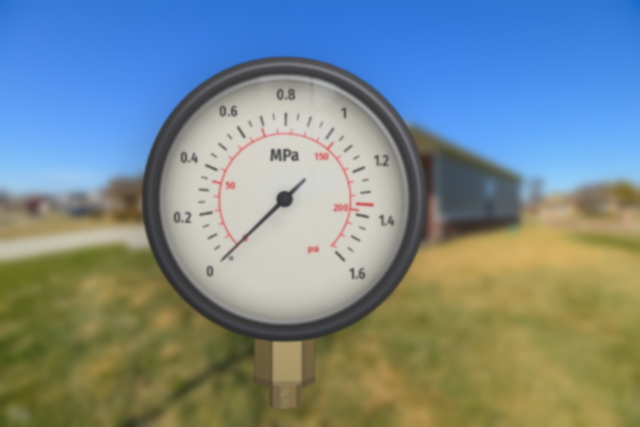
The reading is 0 (MPa)
